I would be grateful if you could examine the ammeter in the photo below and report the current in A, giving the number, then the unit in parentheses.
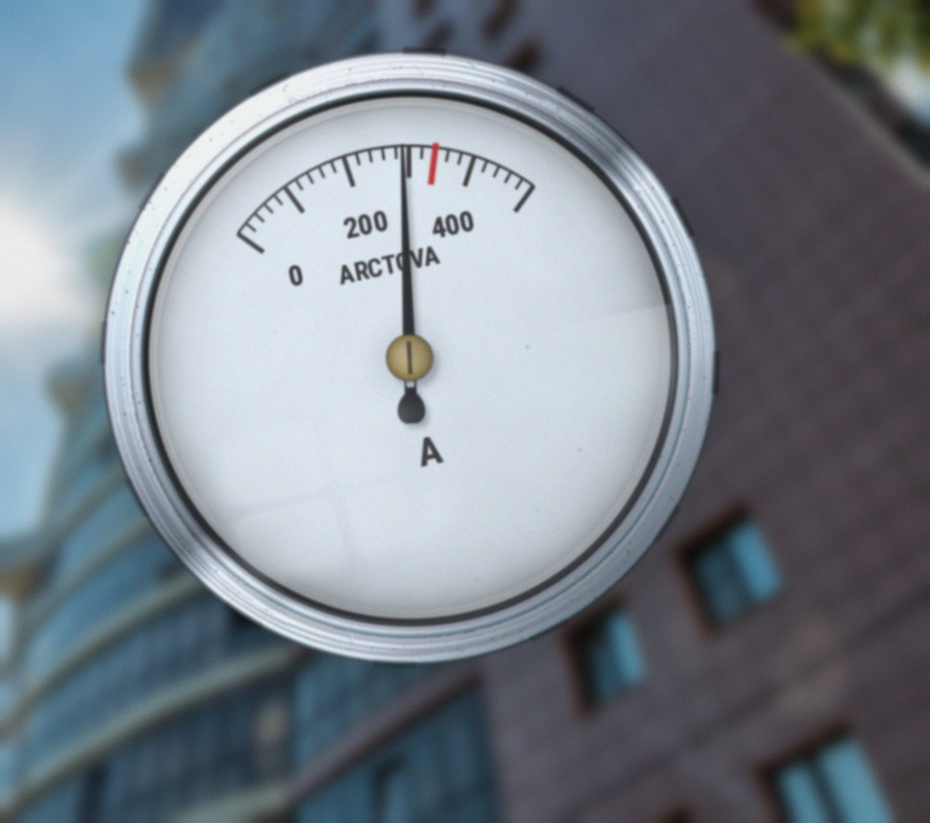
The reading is 290 (A)
